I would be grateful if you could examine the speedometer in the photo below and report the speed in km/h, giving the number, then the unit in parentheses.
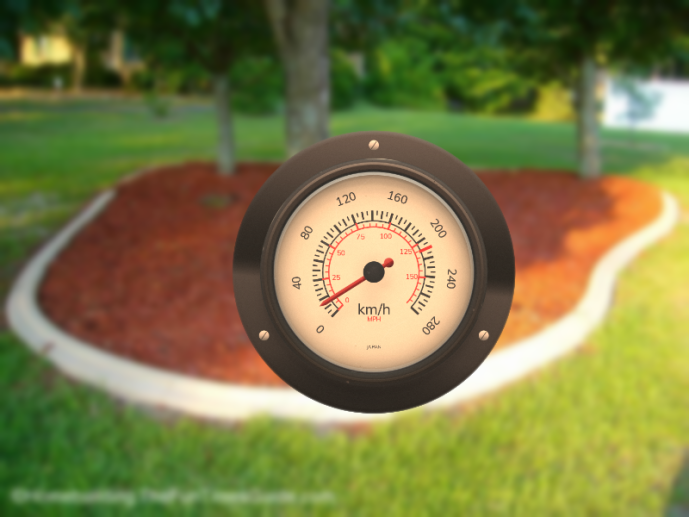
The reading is 15 (km/h)
